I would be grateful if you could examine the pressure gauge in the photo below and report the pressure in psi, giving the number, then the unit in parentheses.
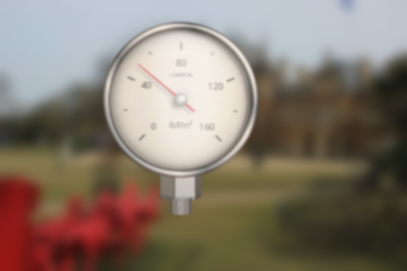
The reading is 50 (psi)
